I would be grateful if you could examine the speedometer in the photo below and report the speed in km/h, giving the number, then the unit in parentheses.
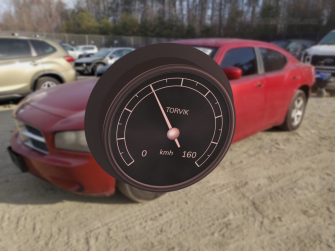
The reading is 60 (km/h)
